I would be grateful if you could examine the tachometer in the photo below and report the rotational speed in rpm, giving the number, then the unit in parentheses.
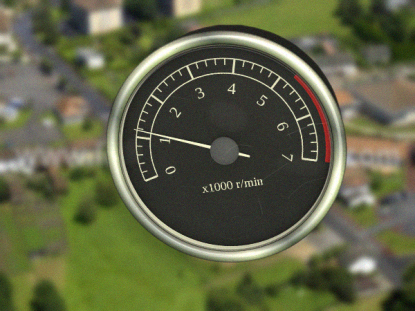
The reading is 1200 (rpm)
